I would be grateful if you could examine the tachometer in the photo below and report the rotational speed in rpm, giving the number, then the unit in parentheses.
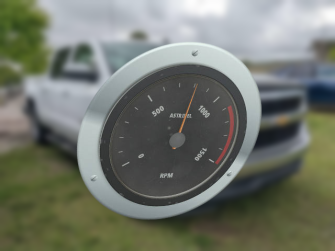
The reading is 800 (rpm)
